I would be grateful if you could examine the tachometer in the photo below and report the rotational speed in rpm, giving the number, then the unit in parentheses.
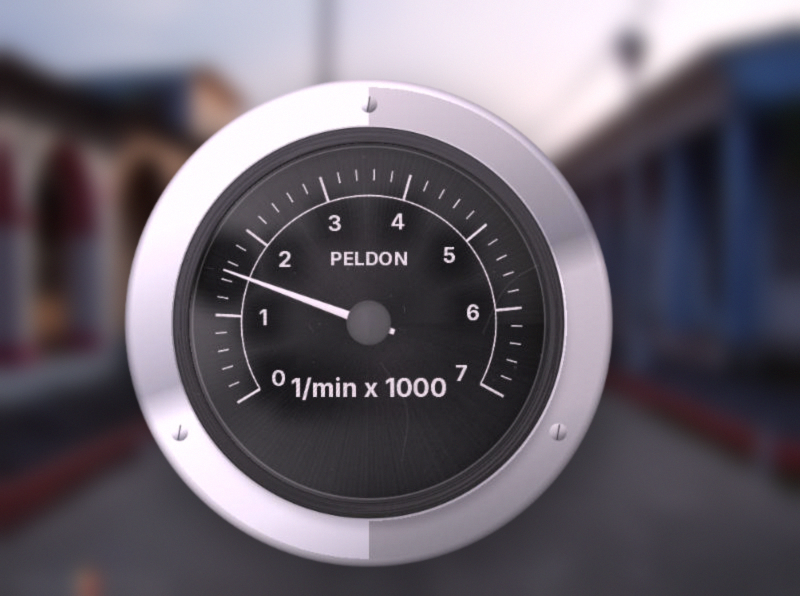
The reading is 1500 (rpm)
